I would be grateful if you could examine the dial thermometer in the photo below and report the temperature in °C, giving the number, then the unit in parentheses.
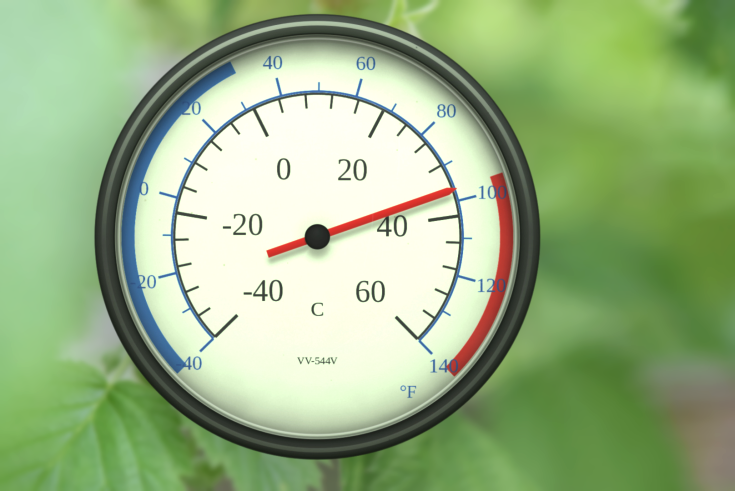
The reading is 36 (°C)
